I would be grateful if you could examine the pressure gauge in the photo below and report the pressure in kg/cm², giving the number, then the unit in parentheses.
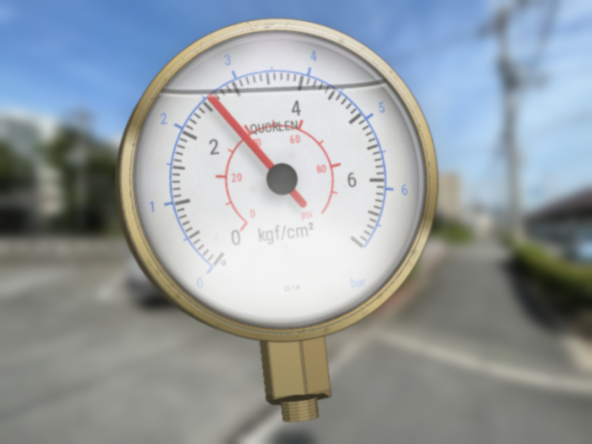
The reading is 2.6 (kg/cm²)
